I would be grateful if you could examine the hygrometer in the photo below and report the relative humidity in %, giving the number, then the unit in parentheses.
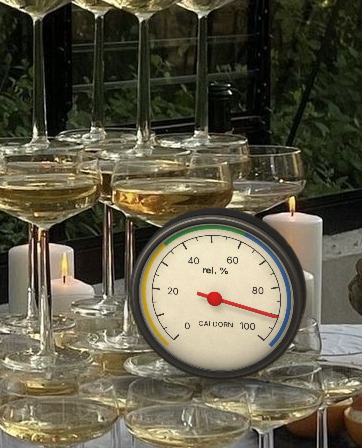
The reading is 90 (%)
